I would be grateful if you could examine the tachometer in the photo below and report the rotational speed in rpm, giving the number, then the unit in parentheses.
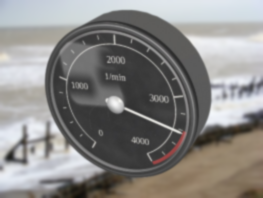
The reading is 3400 (rpm)
